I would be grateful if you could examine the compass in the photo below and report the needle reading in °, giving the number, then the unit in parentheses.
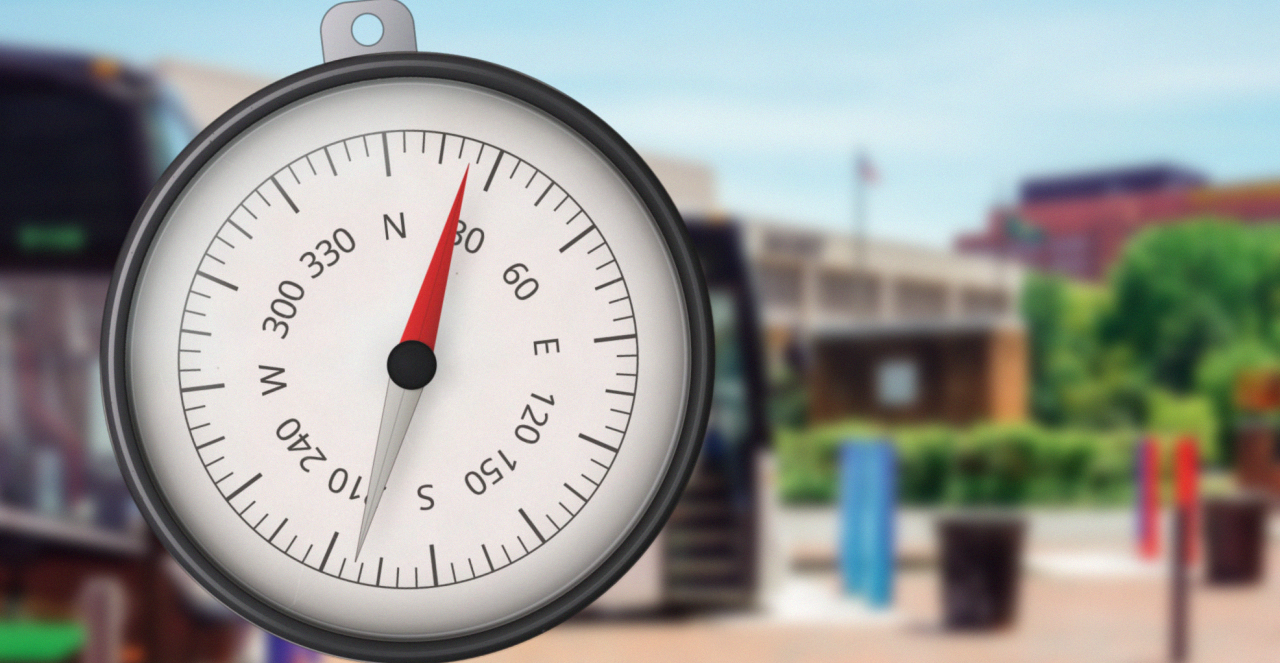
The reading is 22.5 (°)
